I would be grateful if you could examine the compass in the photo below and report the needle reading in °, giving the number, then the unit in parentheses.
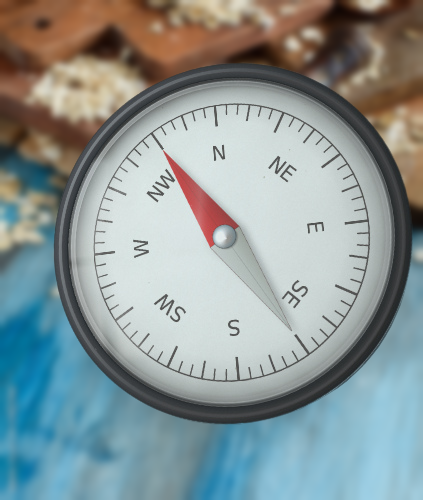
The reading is 330 (°)
